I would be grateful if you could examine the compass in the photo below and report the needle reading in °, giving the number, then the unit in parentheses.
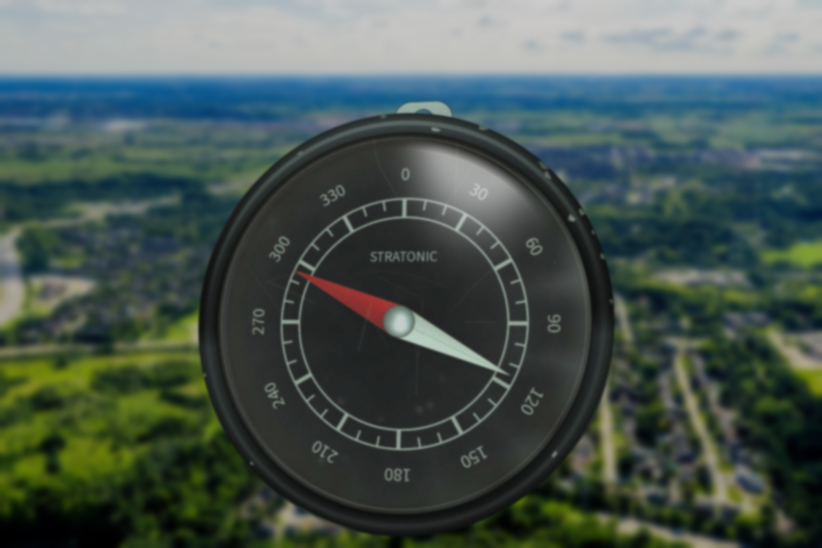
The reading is 295 (°)
